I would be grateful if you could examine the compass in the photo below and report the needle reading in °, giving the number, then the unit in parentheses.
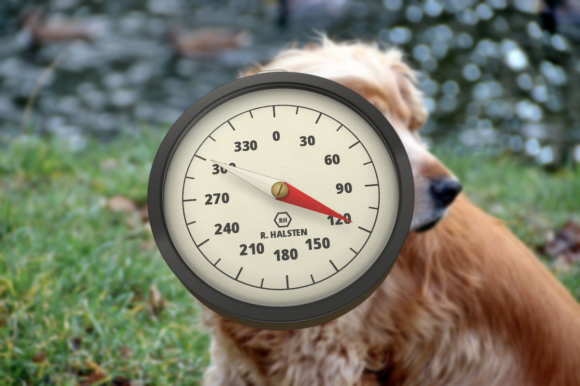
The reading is 120 (°)
